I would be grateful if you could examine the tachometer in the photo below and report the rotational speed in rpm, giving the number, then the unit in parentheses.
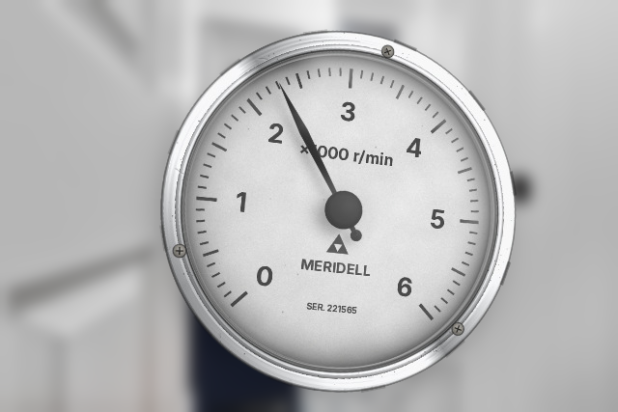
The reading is 2300 (rpm)
